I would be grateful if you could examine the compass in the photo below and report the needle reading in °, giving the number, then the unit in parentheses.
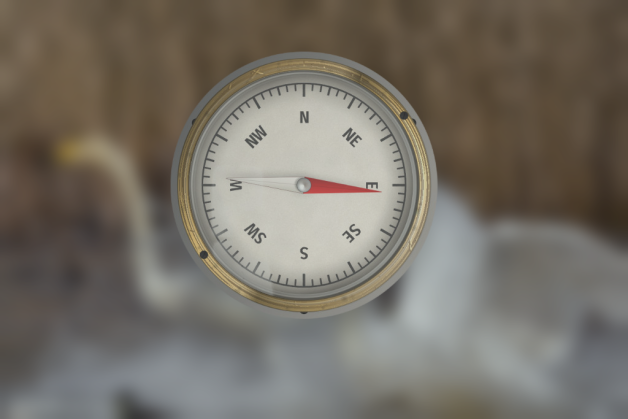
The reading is 95 (°)
